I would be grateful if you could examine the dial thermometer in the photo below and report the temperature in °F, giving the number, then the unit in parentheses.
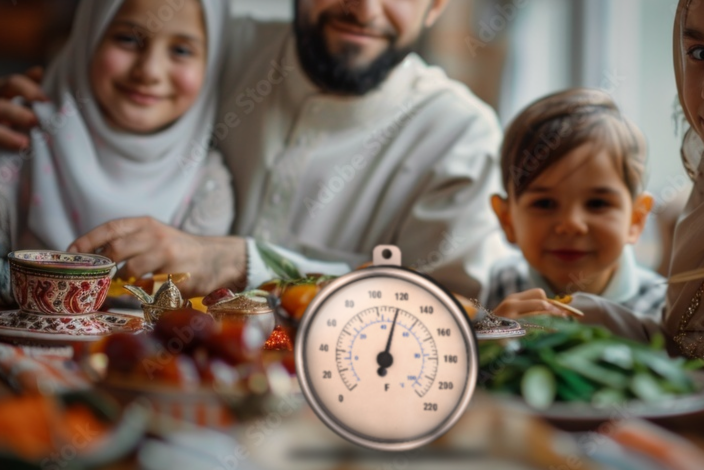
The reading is 120 (°F)
